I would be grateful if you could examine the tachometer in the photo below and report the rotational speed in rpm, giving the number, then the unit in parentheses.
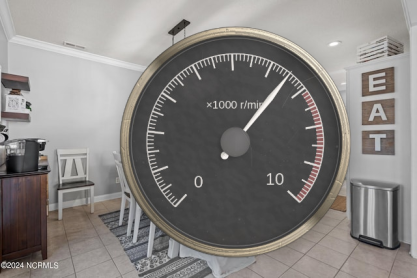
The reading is 6500 (rpm)
